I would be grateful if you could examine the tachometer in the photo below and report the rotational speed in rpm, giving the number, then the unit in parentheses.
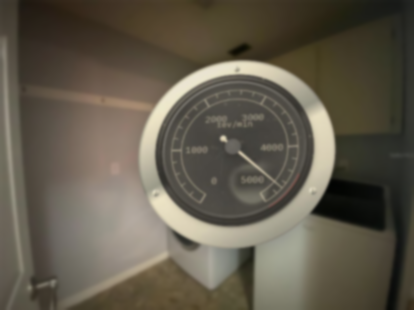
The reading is 4700 (rpm)
